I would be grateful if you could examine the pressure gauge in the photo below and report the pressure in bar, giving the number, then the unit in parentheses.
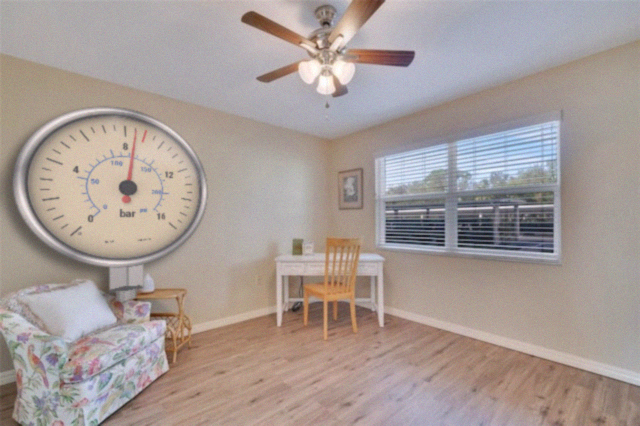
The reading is 8.5 (bar)
